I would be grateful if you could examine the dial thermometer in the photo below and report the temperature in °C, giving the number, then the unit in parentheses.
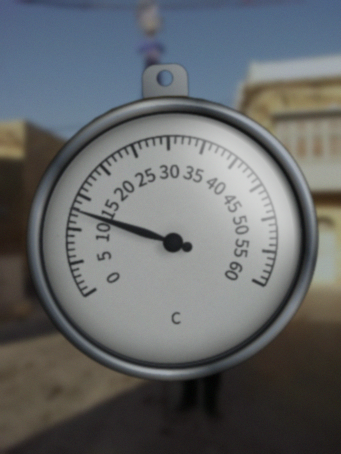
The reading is 13 (°C)
